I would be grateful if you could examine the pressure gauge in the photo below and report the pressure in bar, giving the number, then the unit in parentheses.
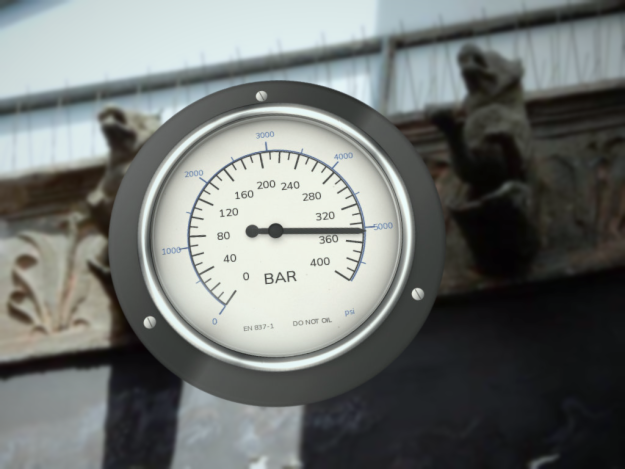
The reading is 350 (bar)
